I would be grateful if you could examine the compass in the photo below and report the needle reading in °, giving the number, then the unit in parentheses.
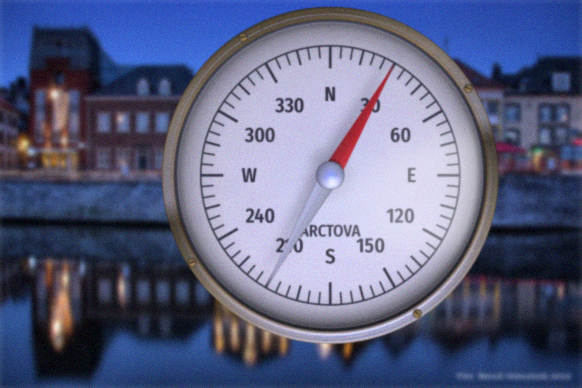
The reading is 30 (°)
